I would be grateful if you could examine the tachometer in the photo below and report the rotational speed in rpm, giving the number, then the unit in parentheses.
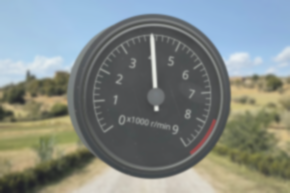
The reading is 4000 (rpm)
